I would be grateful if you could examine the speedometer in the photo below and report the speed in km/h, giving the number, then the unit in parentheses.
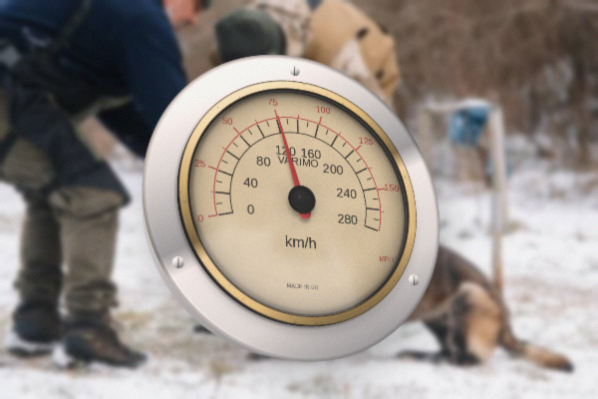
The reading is 120 (km/h)
